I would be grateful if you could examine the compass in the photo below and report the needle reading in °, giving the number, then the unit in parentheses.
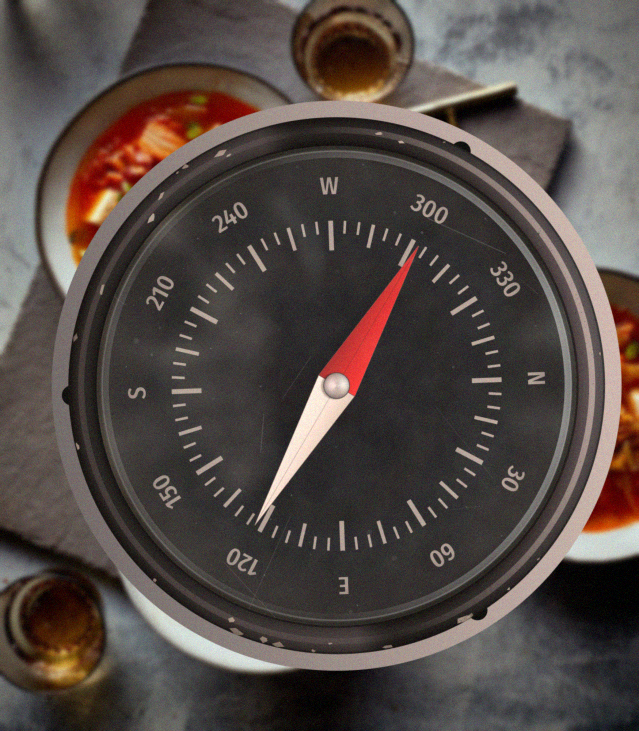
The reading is 302.5 (°)
